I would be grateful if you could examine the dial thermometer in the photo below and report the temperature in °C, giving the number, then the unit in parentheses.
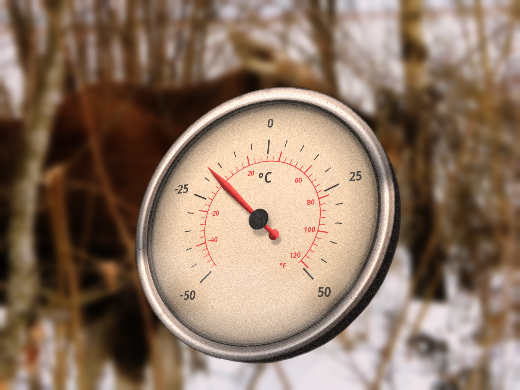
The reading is -17.5 (°C)
